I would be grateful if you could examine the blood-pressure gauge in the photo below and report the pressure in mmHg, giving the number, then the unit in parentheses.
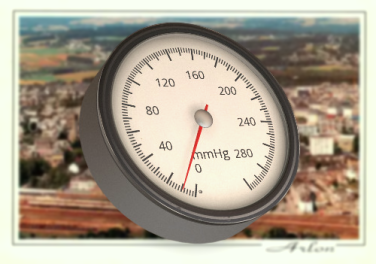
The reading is 10 (mmHg)
